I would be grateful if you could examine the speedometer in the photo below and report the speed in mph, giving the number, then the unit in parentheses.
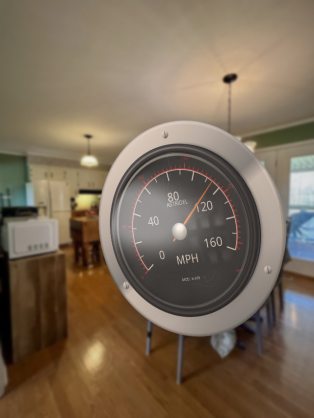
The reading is 115 (mph)
